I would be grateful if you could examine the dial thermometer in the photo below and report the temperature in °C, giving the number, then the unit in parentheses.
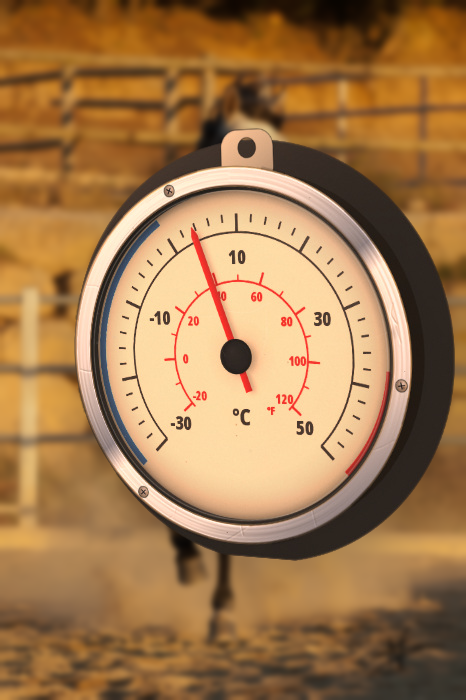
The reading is 4 (°C)
